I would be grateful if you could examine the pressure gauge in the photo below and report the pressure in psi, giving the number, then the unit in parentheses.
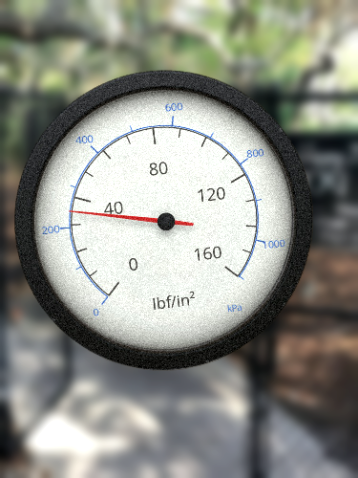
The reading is 35 (psi)
